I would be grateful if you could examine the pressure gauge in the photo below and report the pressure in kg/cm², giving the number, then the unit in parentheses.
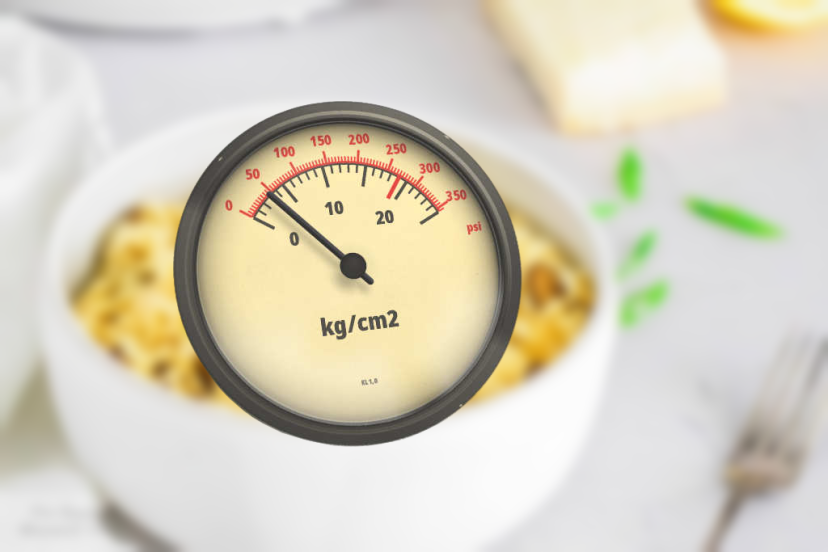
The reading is 3 (kg/cm²)
